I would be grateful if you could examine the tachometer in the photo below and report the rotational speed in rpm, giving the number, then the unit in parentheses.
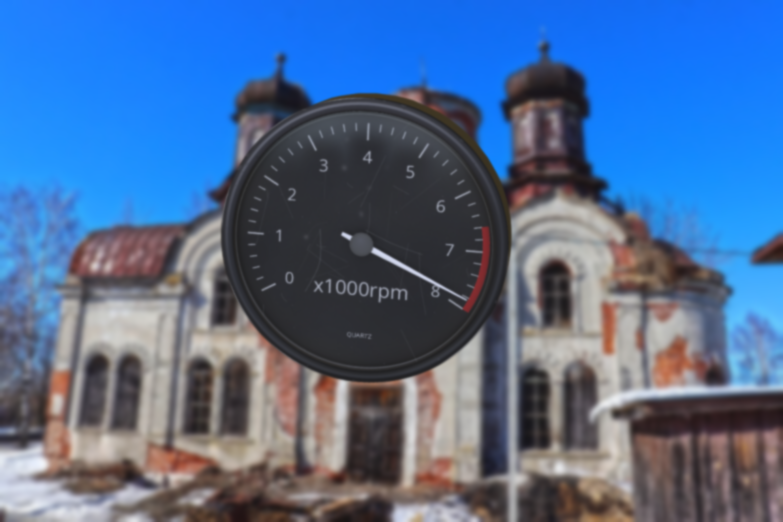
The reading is 7800 (rpm)
